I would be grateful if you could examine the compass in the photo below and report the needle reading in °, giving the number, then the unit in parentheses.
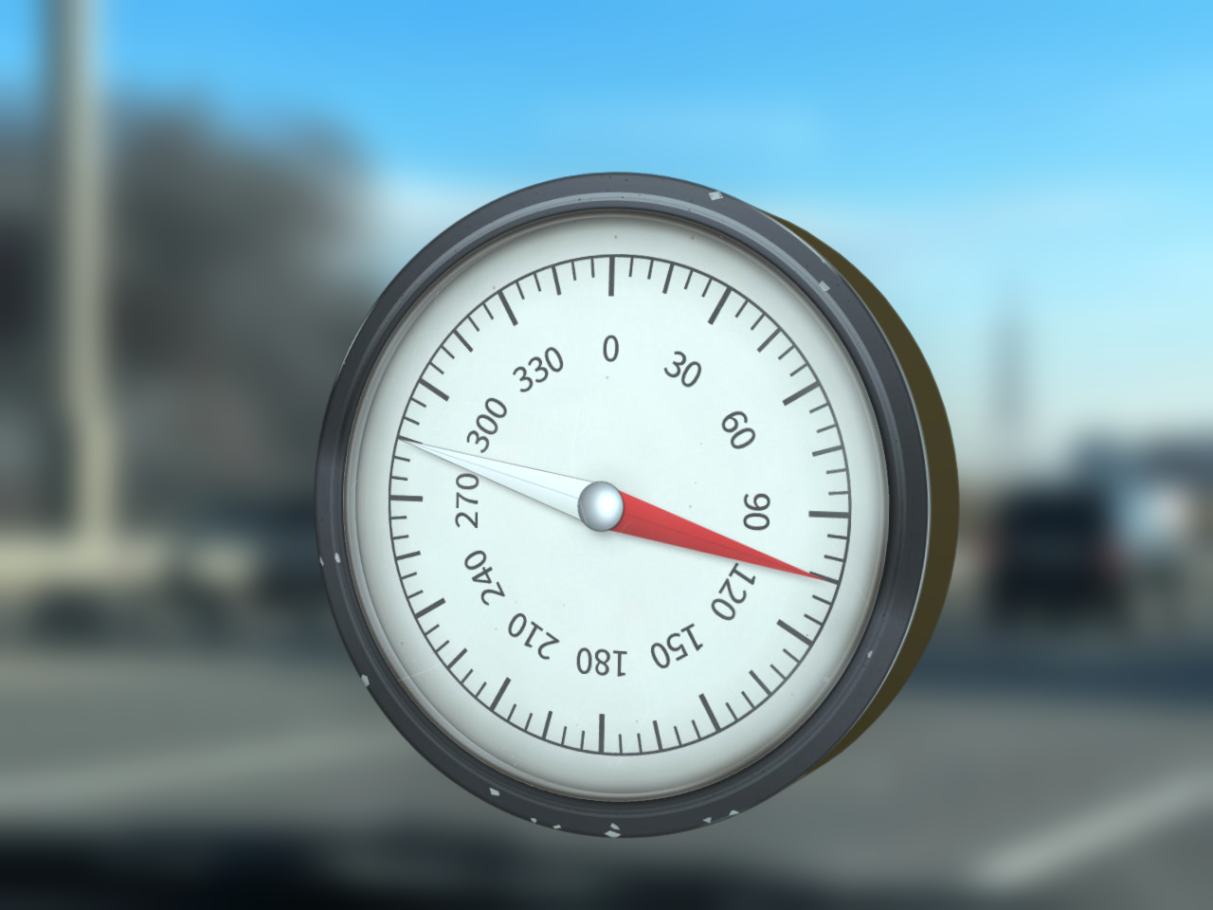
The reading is 105 (°)
